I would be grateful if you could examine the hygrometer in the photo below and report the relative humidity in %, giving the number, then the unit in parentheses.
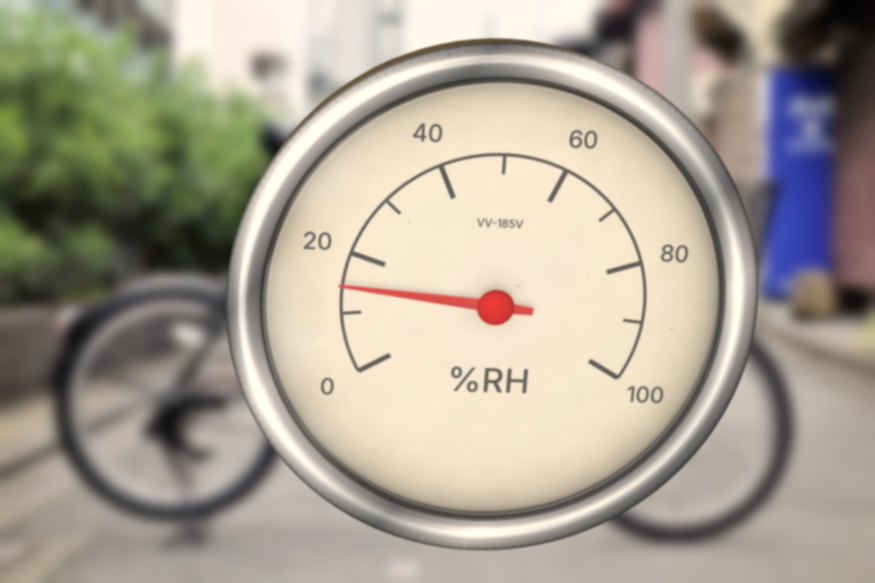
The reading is 15 (%)
